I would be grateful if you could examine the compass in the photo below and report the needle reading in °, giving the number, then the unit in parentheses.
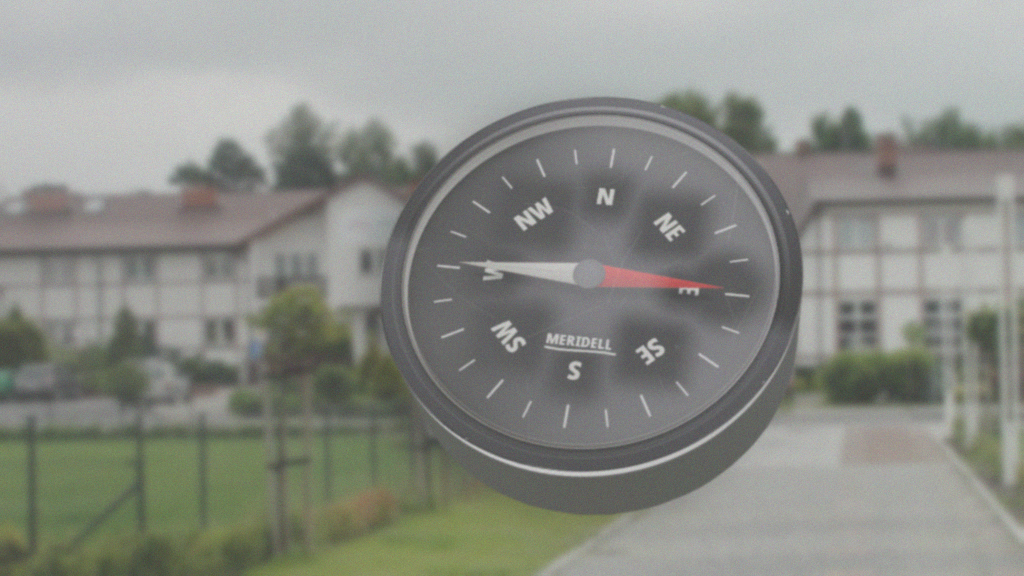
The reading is 90 (°)
